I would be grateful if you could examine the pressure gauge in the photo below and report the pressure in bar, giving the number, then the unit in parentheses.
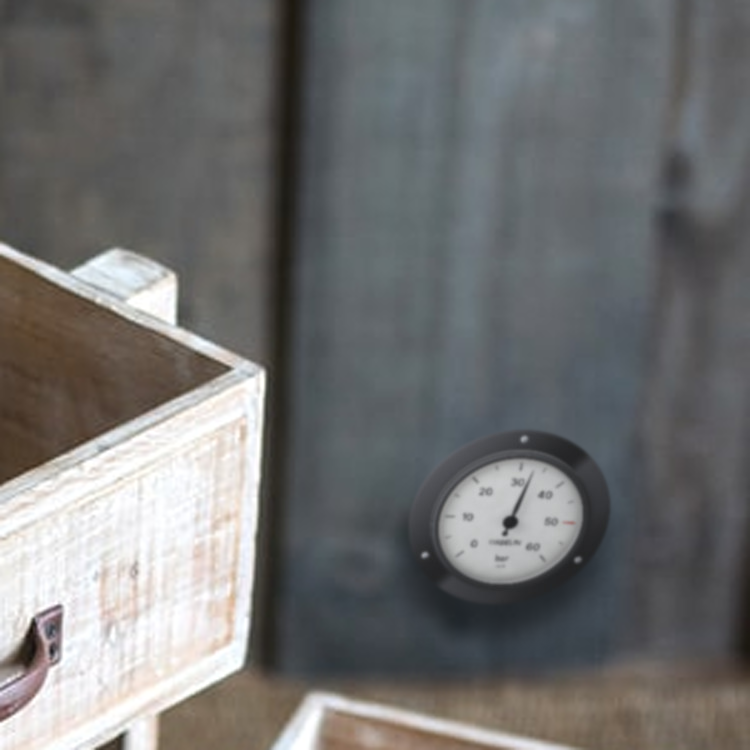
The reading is 32.5 (bar)
